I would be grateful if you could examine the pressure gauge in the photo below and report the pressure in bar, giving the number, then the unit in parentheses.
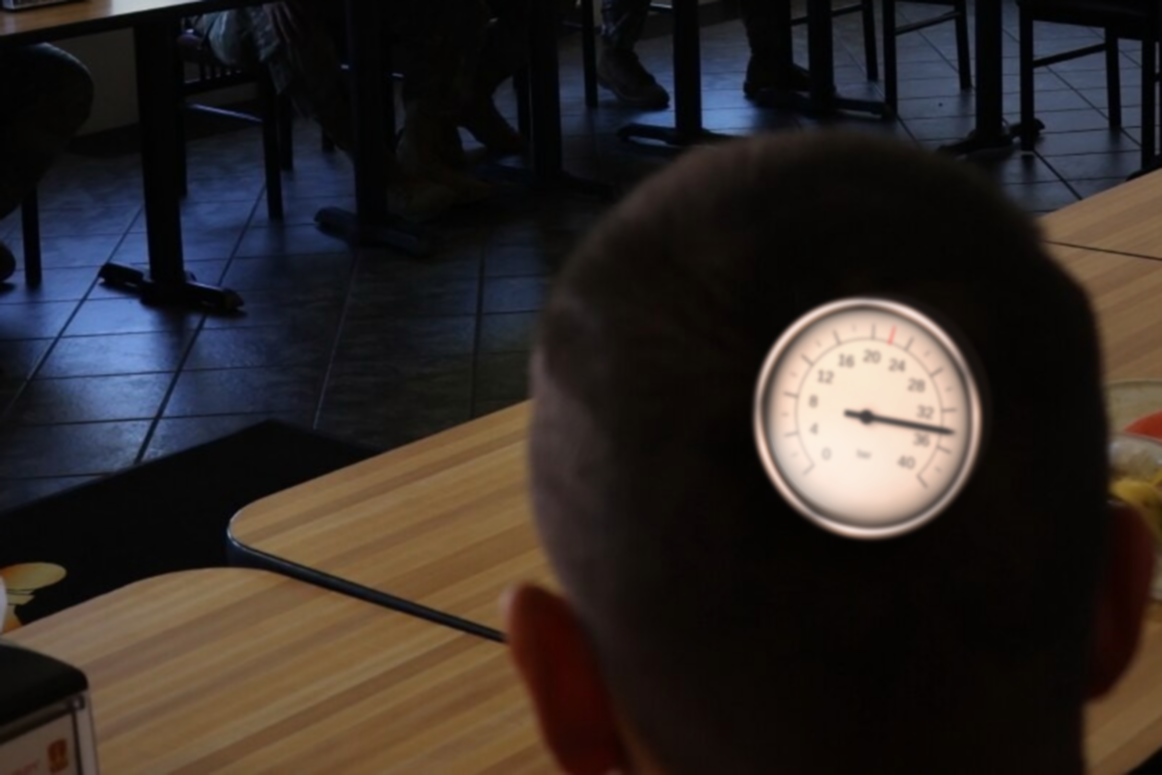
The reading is 34 (bar)
